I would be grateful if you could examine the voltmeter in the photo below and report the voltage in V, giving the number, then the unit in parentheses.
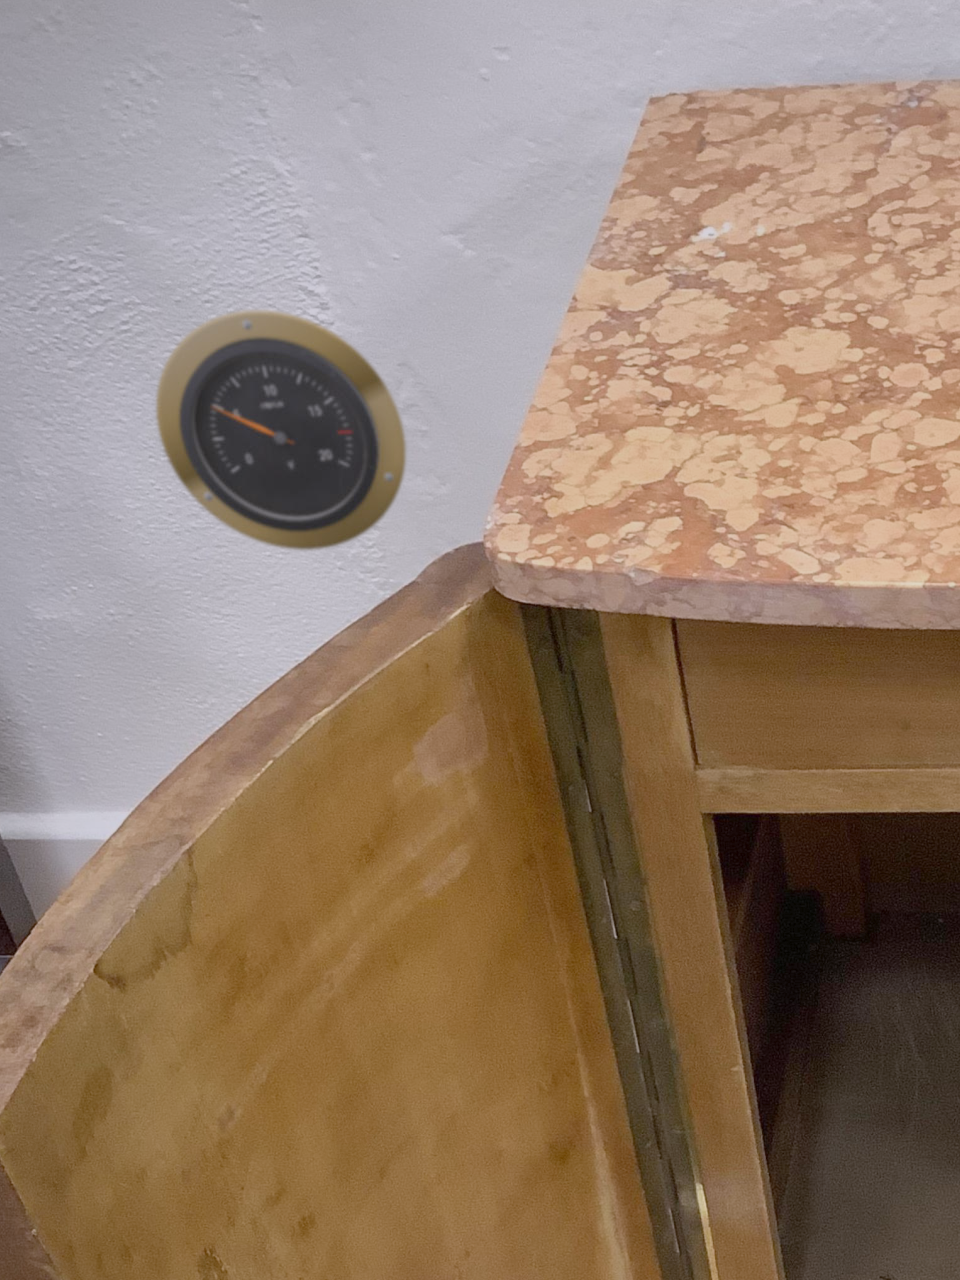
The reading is 5 (V)
